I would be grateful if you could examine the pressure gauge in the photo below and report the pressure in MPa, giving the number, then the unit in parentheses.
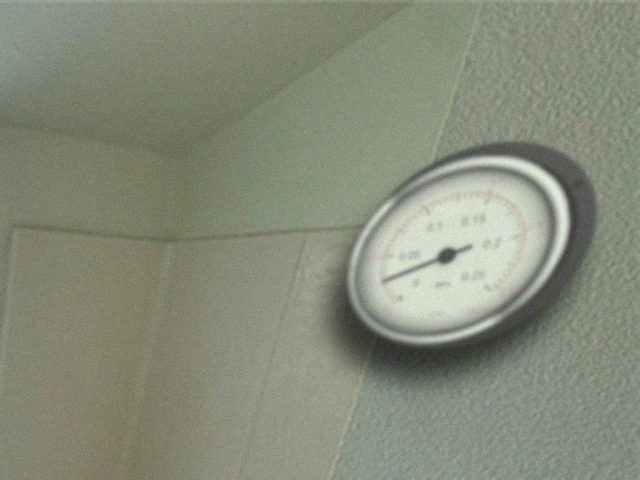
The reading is 0.025 (MPa)
